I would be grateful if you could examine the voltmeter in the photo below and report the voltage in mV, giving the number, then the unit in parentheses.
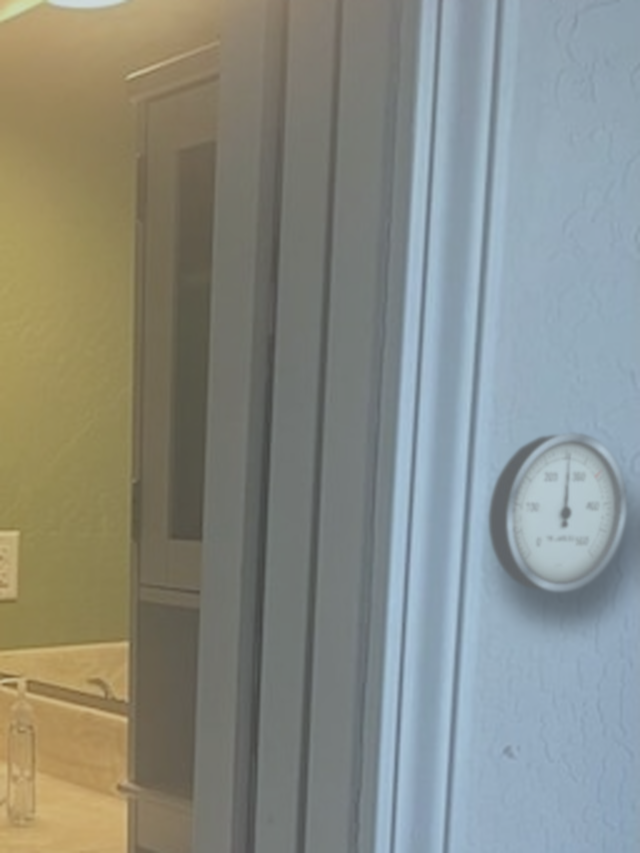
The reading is 250 (mV)
